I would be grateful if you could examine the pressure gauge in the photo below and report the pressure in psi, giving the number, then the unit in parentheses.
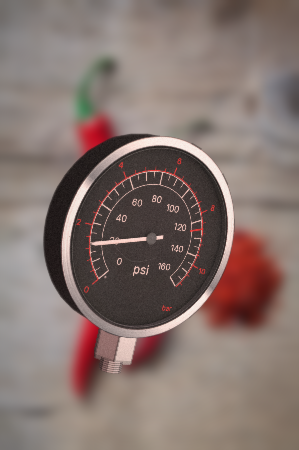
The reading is 20 (psi)
